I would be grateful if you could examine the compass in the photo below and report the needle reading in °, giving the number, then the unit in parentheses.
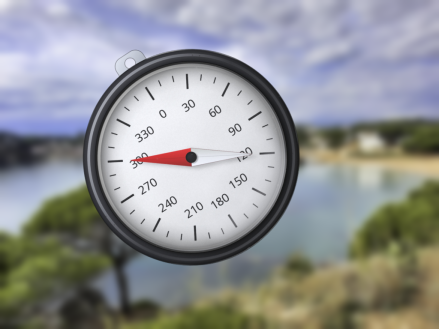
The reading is 300 (°)
